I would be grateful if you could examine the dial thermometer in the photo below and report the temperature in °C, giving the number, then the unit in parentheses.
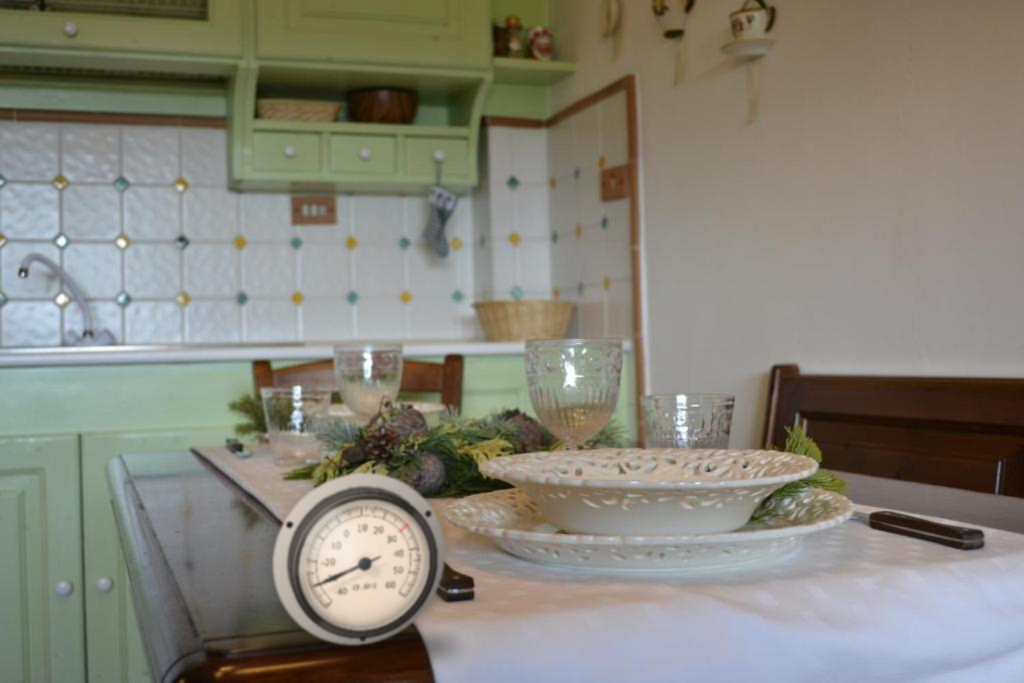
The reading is -30 (°C)
